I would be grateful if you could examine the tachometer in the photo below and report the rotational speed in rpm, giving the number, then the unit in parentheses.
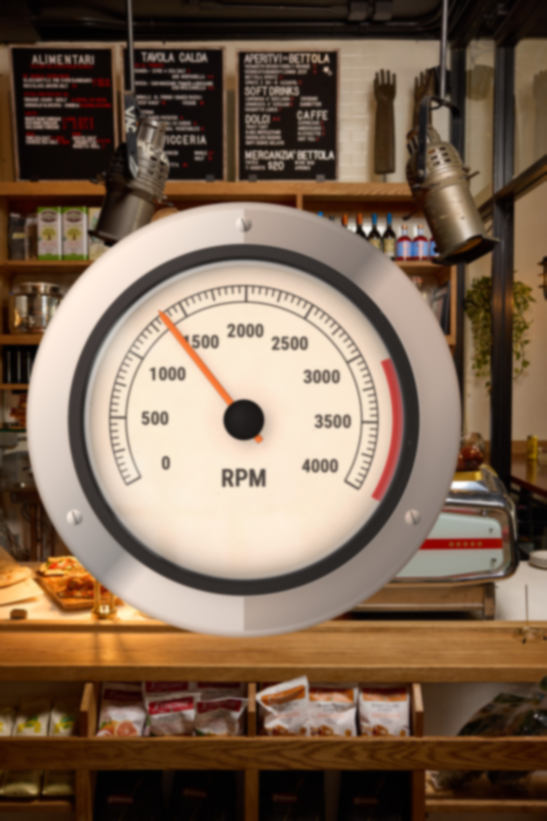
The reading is 1350 (rpm)
